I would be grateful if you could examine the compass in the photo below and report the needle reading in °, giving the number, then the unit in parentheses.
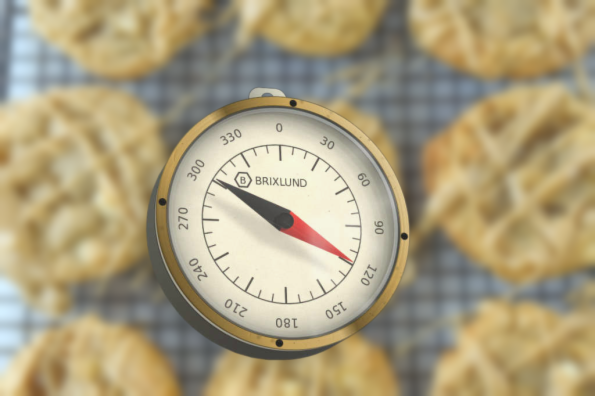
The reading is 120 (°)
